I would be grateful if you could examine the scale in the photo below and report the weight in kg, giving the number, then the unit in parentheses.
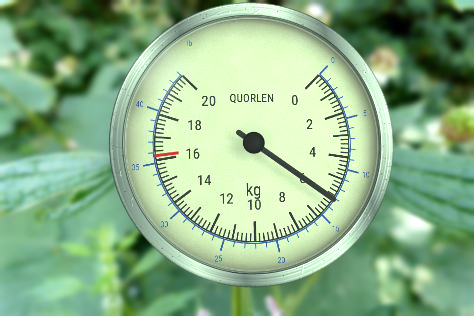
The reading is 6 (kg)
